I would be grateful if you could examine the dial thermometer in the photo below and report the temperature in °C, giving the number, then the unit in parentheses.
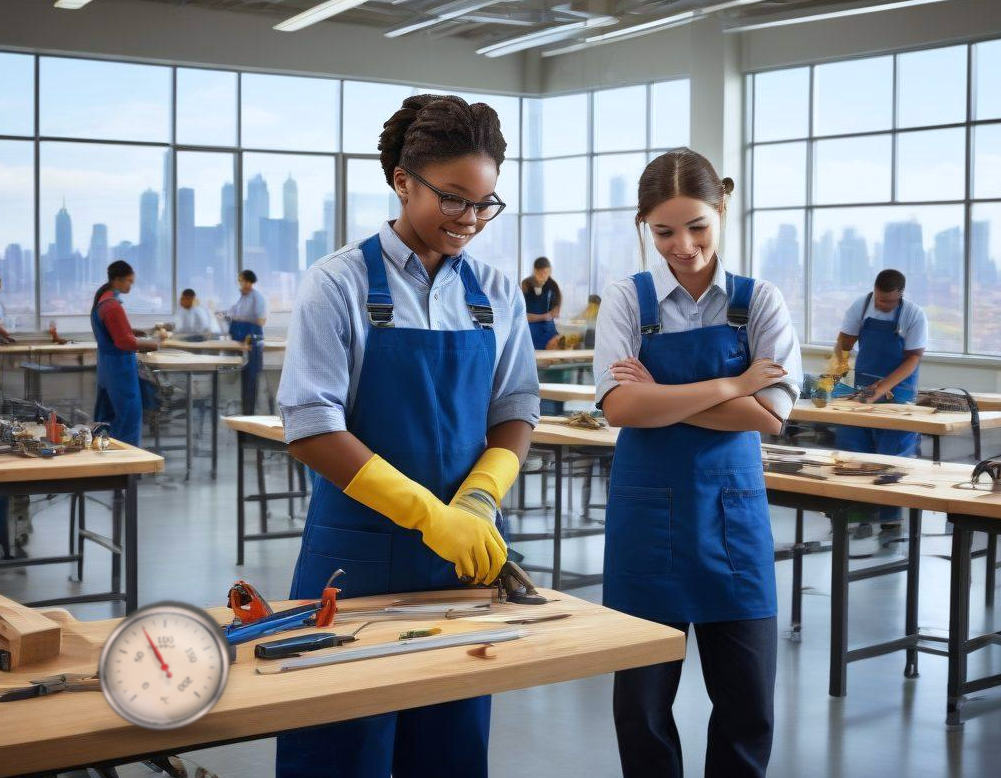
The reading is 80 (°C)
